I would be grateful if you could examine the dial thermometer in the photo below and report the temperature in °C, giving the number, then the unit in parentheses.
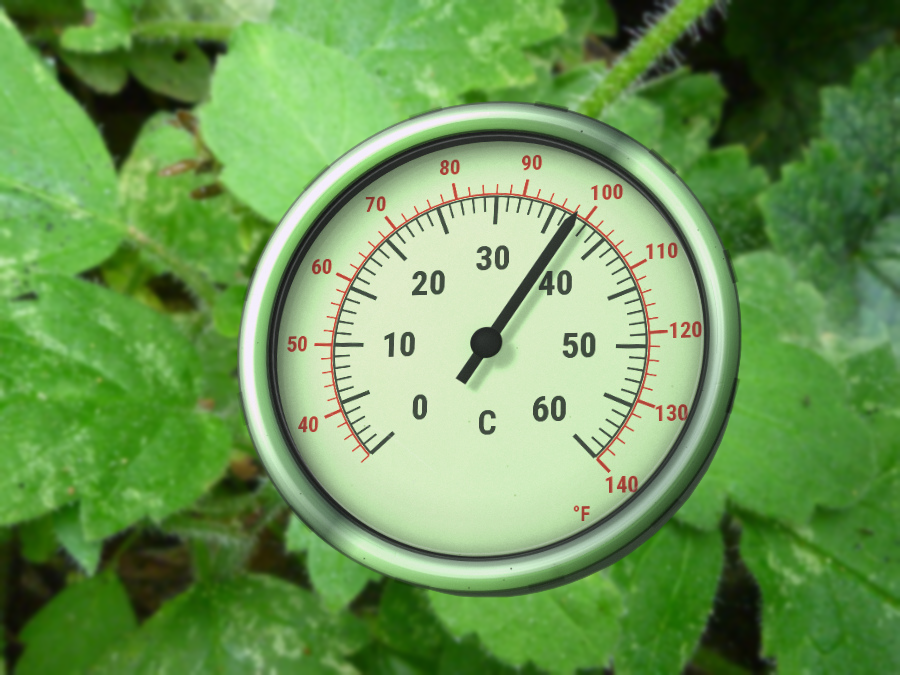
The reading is 37 (°C)
